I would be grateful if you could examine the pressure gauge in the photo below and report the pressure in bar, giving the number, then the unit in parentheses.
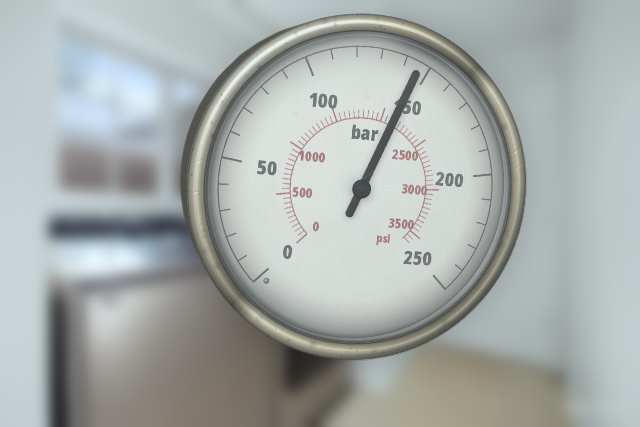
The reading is 145 (bar)
